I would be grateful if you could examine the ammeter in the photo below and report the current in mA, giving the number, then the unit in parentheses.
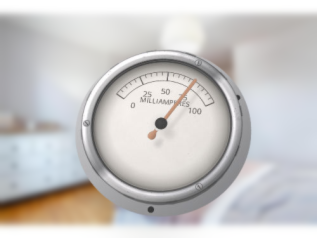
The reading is 75 (mA)
